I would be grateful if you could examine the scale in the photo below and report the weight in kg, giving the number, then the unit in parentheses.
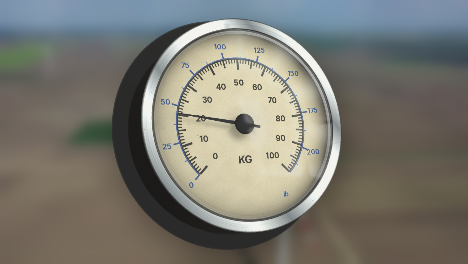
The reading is 20 (kg)
